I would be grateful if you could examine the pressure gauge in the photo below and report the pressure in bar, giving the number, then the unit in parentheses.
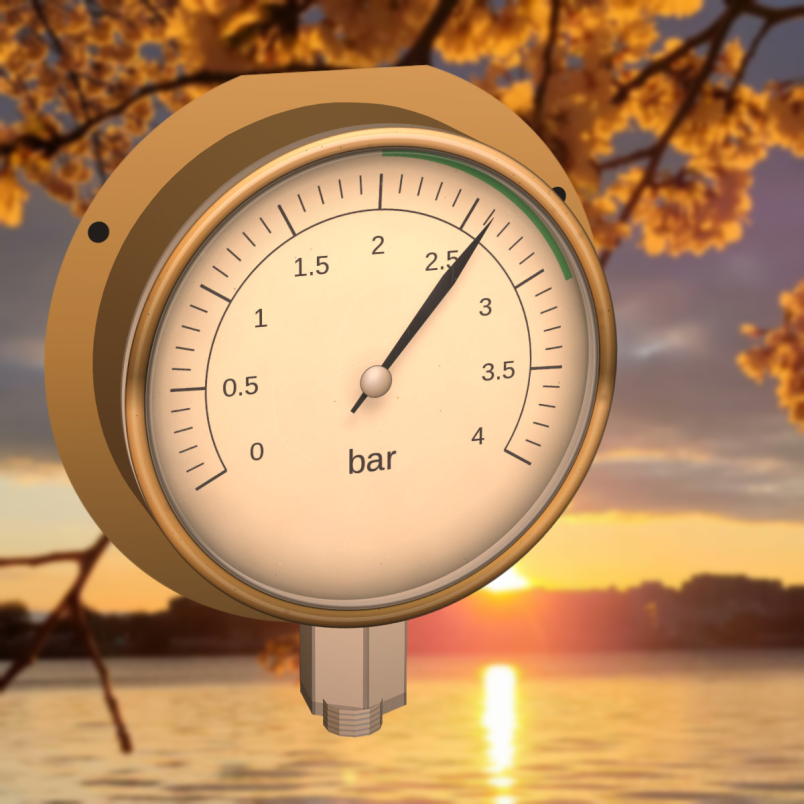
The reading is 2.6 (bar)
